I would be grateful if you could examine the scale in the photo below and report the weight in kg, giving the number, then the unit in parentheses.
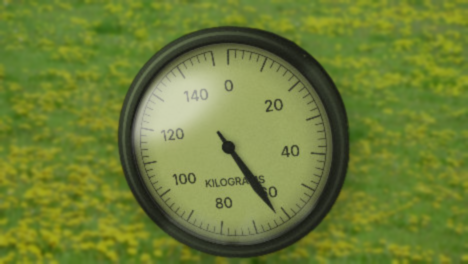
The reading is 62 (kg)
